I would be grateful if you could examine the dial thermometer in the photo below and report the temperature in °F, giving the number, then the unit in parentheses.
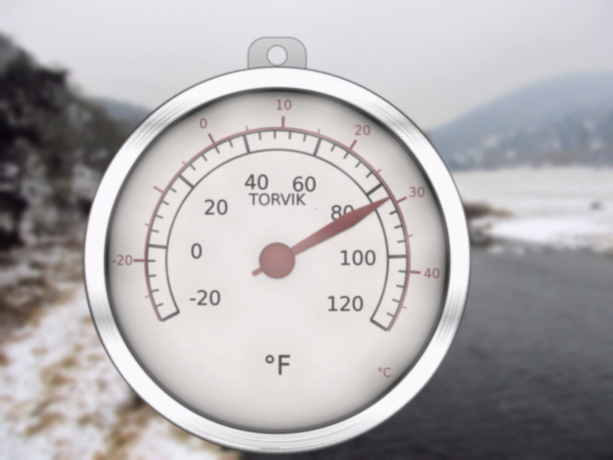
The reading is 84 (°F)
